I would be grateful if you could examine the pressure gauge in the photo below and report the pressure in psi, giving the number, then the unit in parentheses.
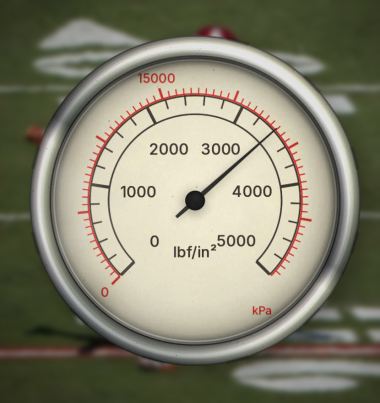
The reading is 3400 (psi)
